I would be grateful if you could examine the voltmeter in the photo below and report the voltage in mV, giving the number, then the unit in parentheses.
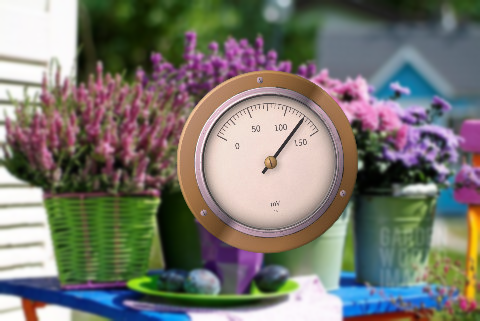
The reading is 125 (mV)
